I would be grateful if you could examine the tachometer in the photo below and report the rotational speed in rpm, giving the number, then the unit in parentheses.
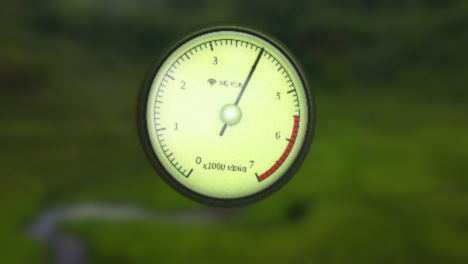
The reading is 4000 (rpm)
